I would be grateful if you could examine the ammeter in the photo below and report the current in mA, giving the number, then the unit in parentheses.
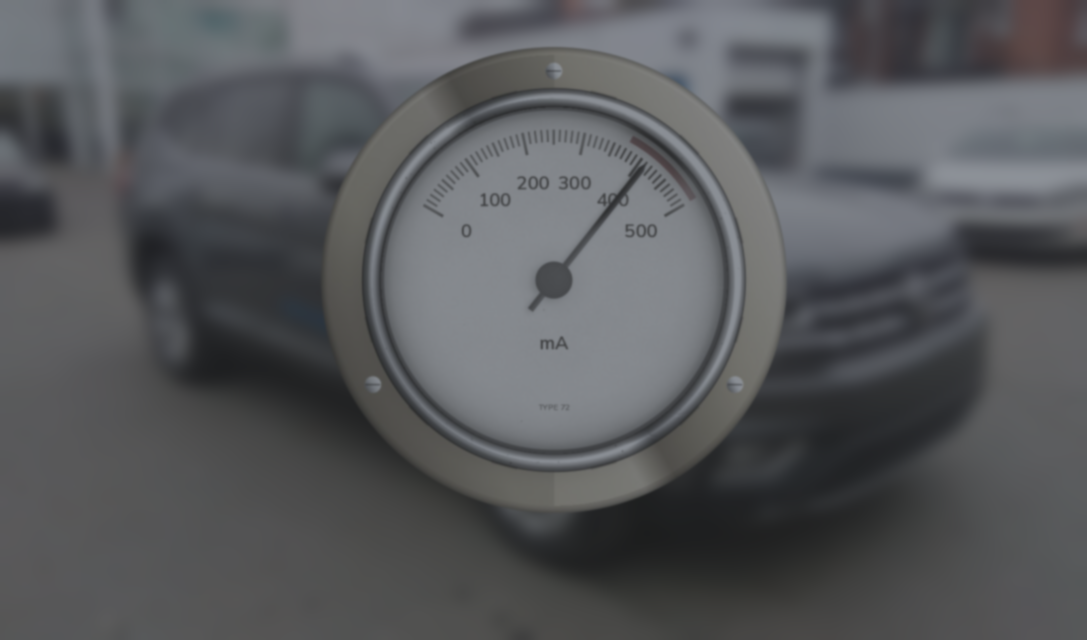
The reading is 410 (mA)
